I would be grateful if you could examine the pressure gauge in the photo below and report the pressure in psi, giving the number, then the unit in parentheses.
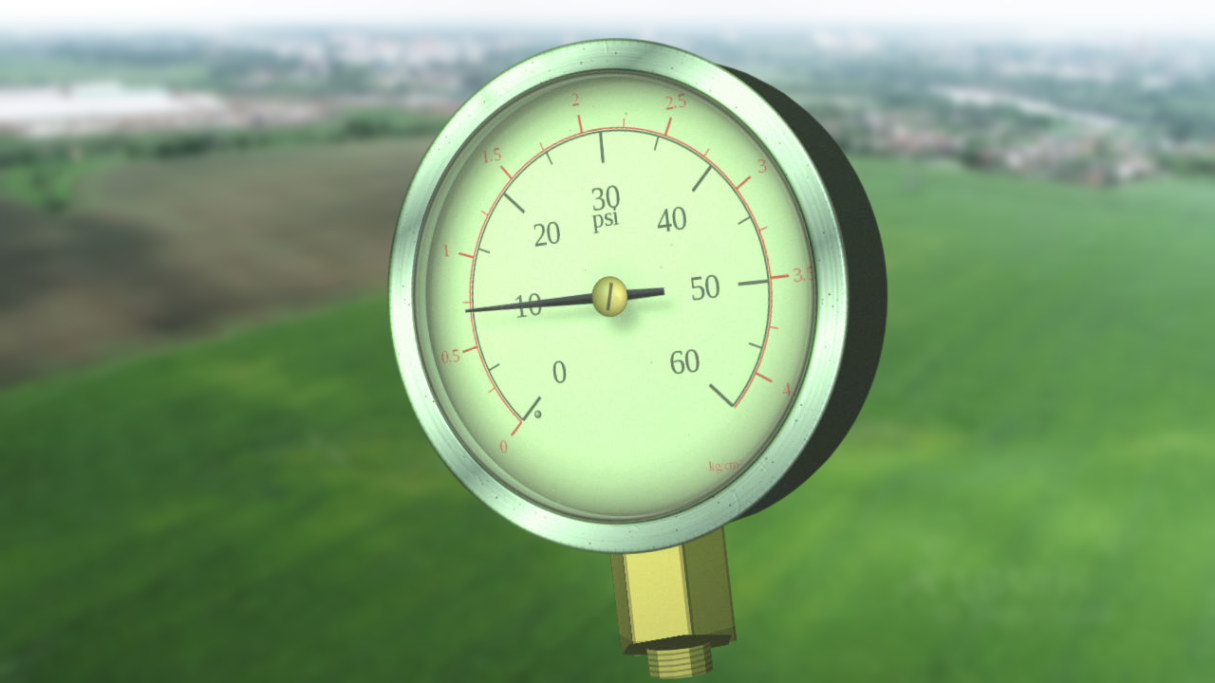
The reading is 10 (psi)
